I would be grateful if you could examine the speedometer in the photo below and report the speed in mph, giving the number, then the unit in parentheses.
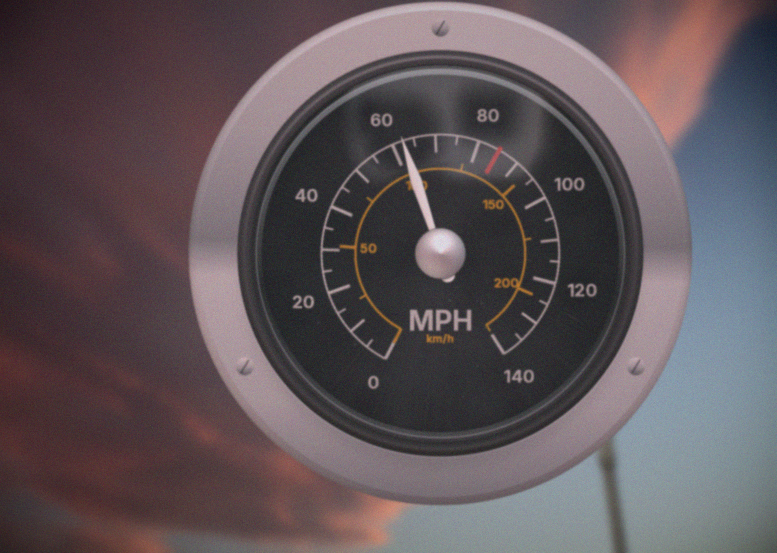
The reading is 62.5 (mph)
